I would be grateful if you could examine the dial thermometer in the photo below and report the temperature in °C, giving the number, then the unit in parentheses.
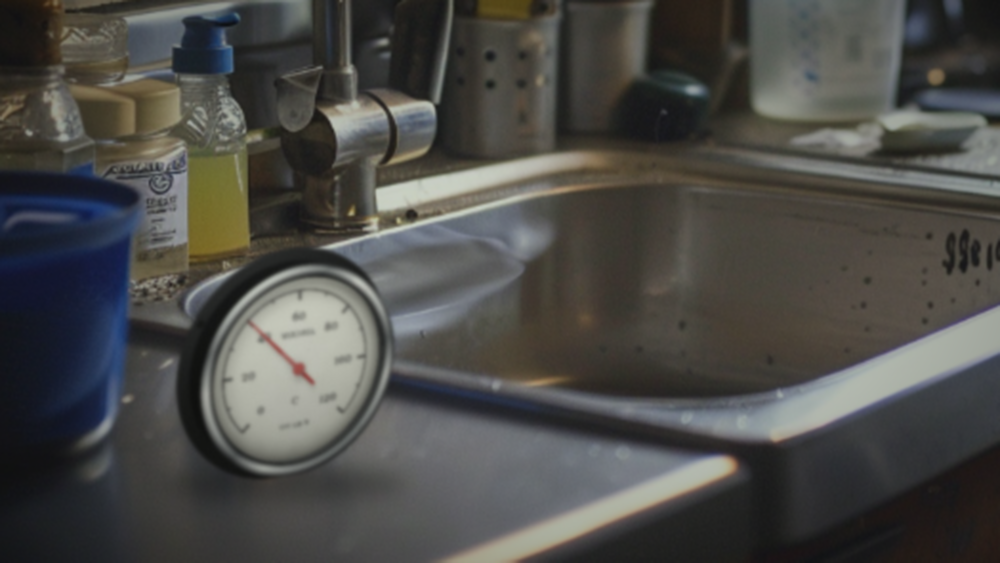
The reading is 40 (°C)
